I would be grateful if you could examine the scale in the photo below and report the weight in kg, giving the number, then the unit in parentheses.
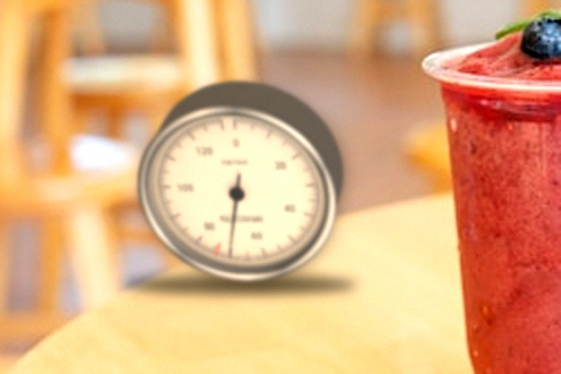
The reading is 70 (kg)
